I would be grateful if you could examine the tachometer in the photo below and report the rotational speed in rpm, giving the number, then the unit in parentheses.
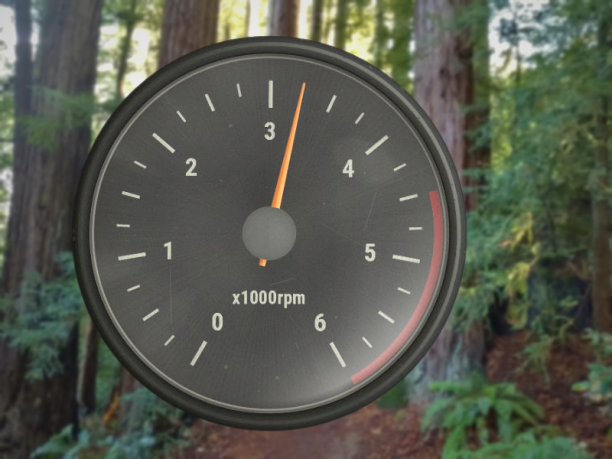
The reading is 3250 (rpm)
